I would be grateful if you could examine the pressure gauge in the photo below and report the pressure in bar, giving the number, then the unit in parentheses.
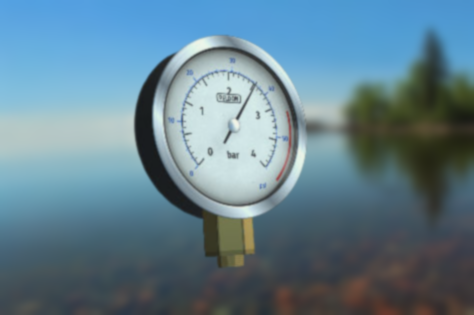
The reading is 2.5 (bar)
